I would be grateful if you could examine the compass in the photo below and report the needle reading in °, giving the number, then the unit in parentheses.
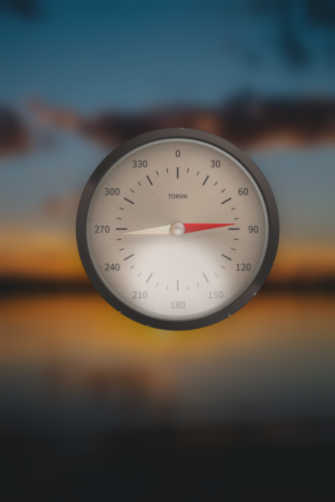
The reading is 85 (°)
